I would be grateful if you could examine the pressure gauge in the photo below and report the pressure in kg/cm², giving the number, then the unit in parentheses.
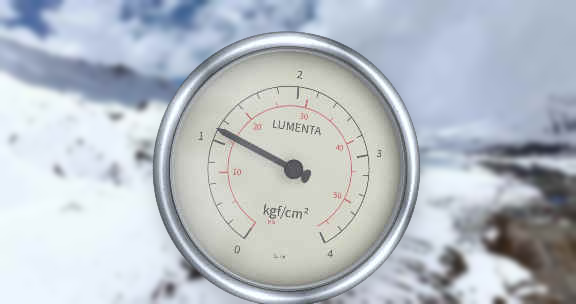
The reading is 1.1 (kg/cm²)
